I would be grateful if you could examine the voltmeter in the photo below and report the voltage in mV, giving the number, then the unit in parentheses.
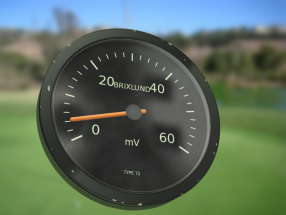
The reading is 4 (mV)
